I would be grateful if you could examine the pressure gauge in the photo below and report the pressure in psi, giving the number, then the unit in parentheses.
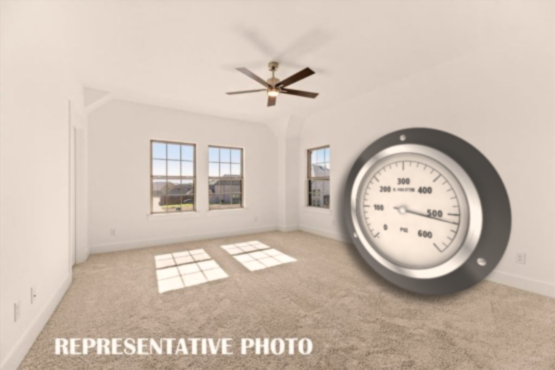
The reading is 520 (psi)
